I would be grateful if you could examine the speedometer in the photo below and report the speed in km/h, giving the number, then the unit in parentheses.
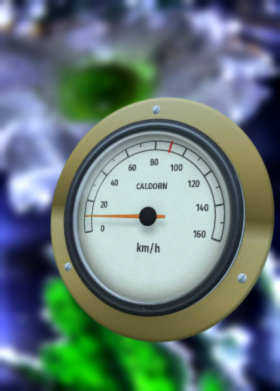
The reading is 10 (km/h)
